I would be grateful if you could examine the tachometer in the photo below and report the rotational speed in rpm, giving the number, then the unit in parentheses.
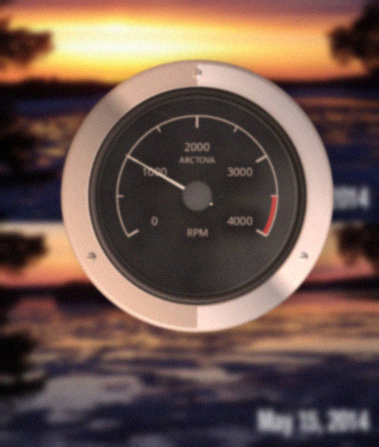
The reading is 1000 (rpm)
